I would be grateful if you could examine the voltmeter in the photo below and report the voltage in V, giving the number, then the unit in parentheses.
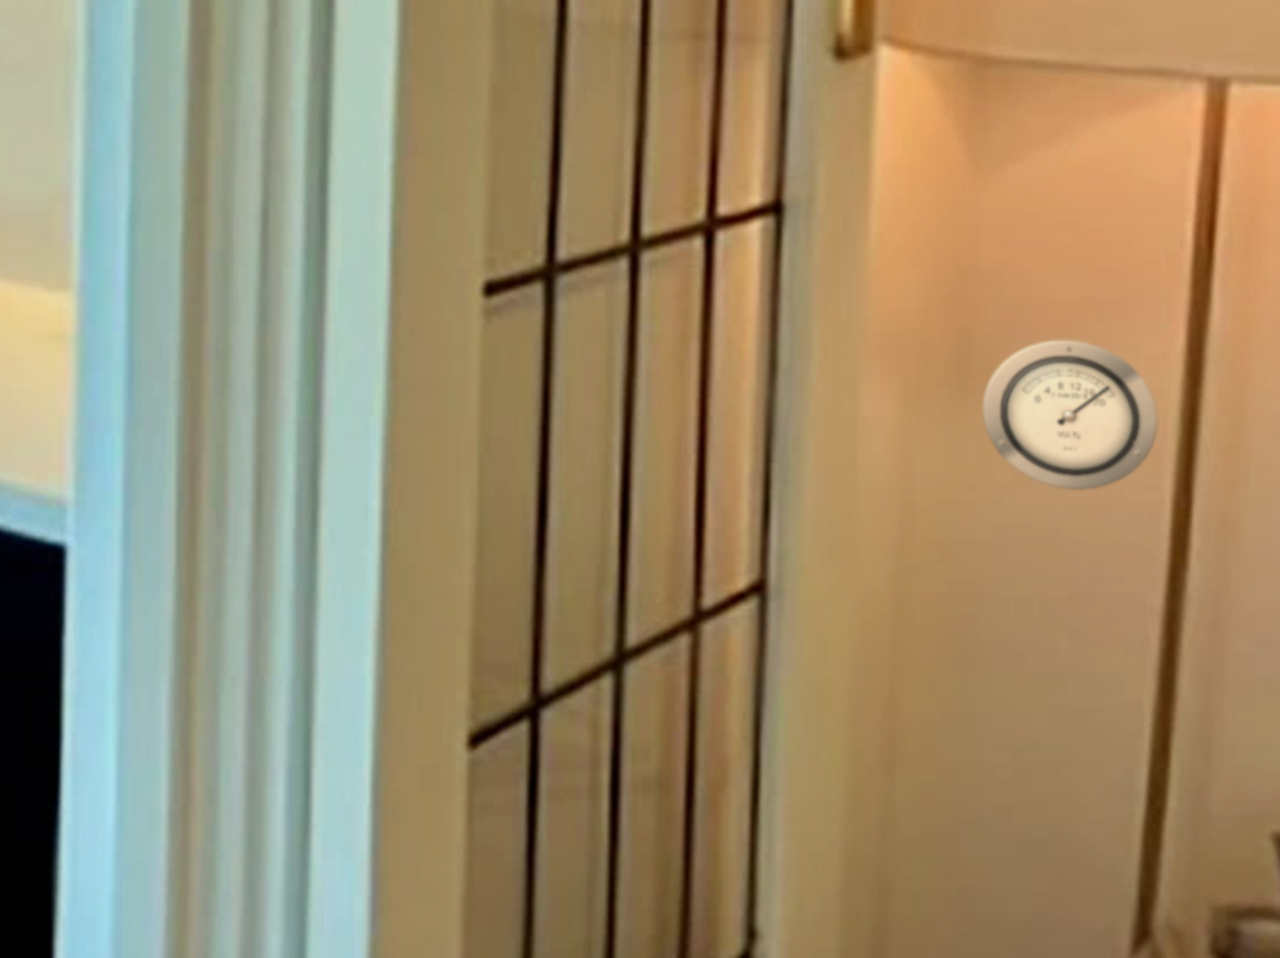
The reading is 18 (V)
